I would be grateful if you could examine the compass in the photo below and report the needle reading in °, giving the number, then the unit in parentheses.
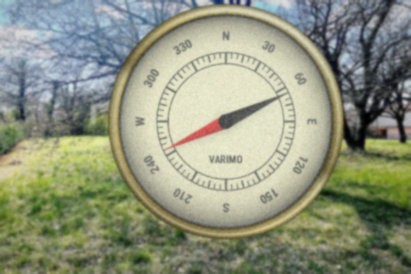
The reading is 245 (°)
